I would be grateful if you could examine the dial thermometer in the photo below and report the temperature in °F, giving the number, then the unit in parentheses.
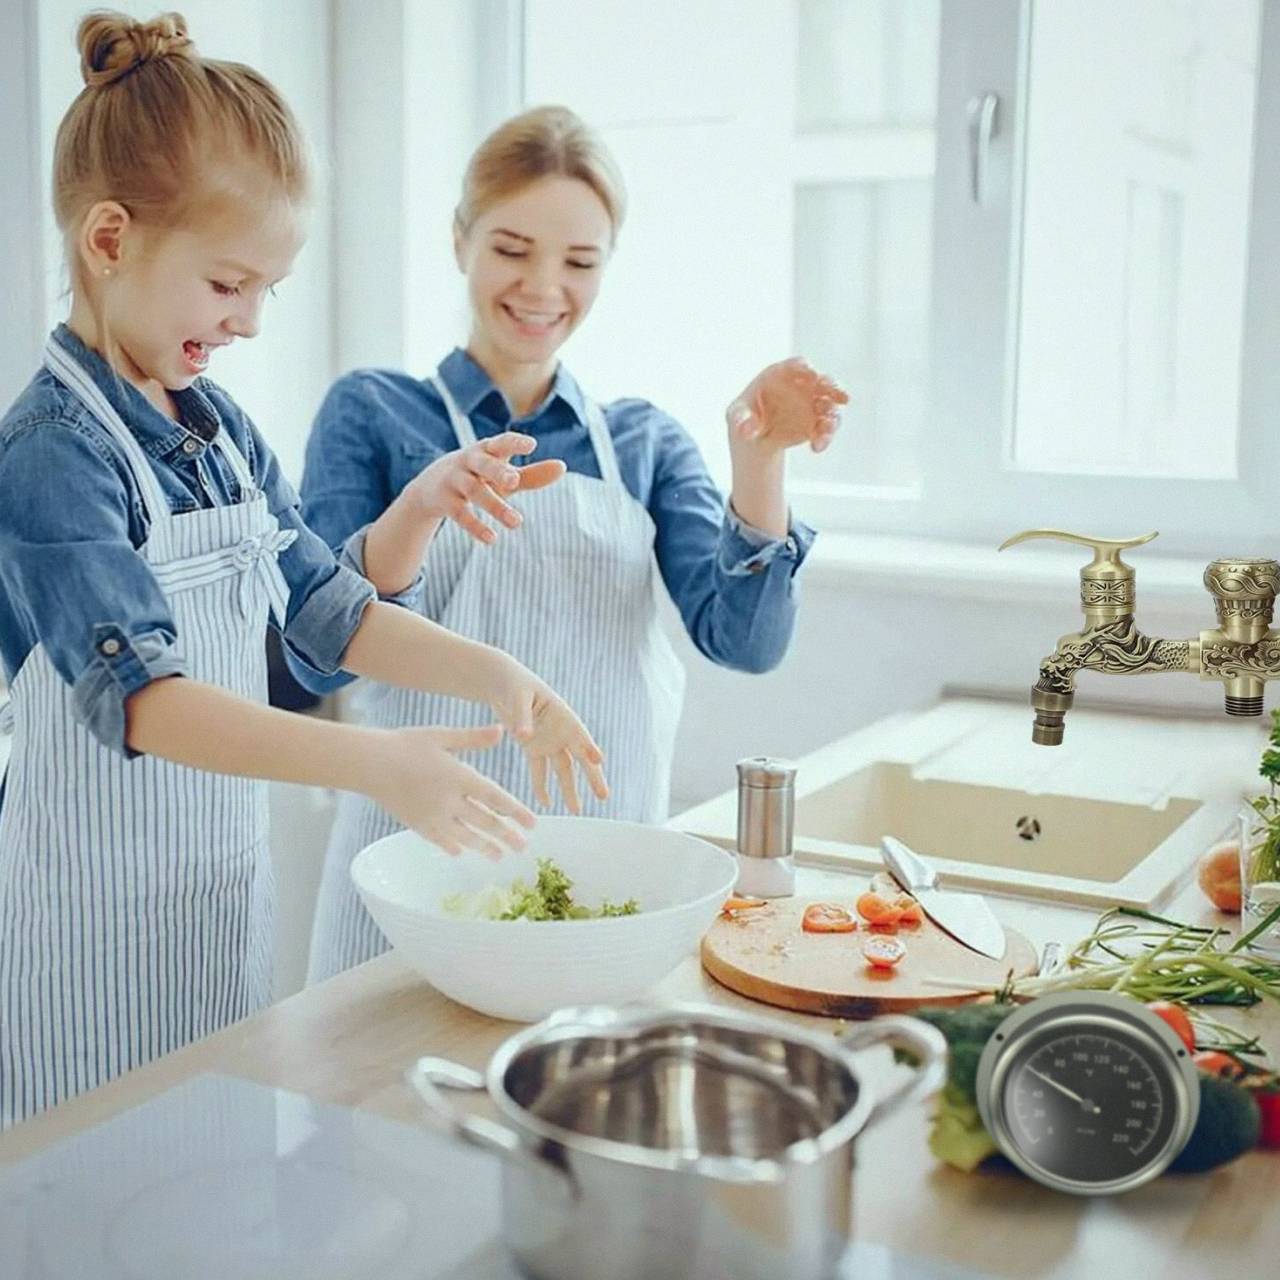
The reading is 60 (°F)
